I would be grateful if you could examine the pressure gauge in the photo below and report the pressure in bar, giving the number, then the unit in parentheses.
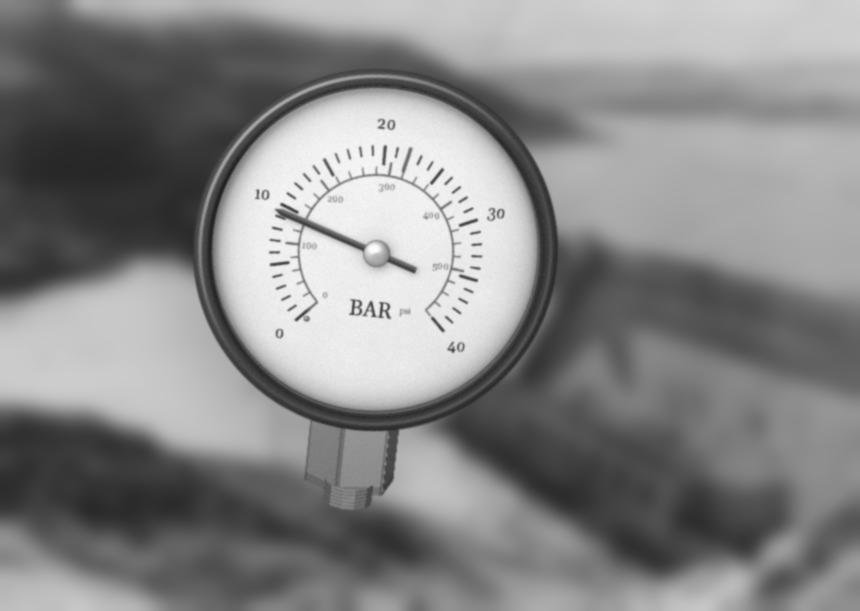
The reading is 9.5 (bar)
